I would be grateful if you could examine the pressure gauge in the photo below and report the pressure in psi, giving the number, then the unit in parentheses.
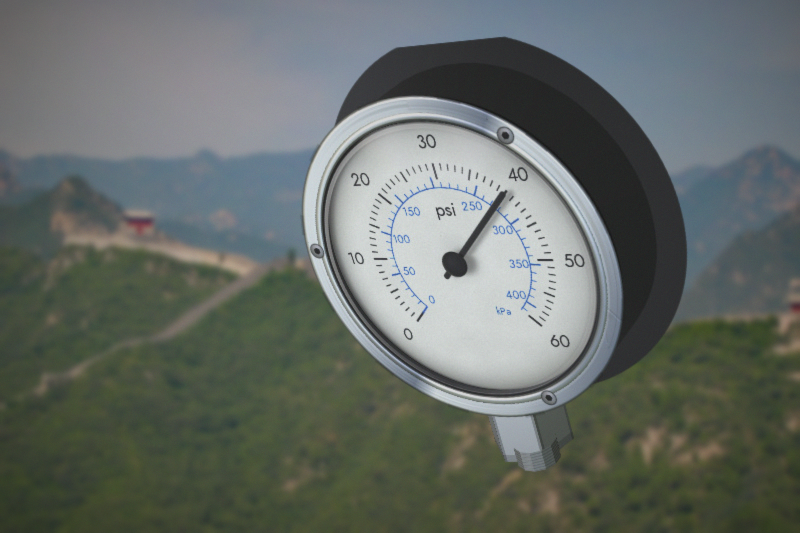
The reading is 40 (psi)
